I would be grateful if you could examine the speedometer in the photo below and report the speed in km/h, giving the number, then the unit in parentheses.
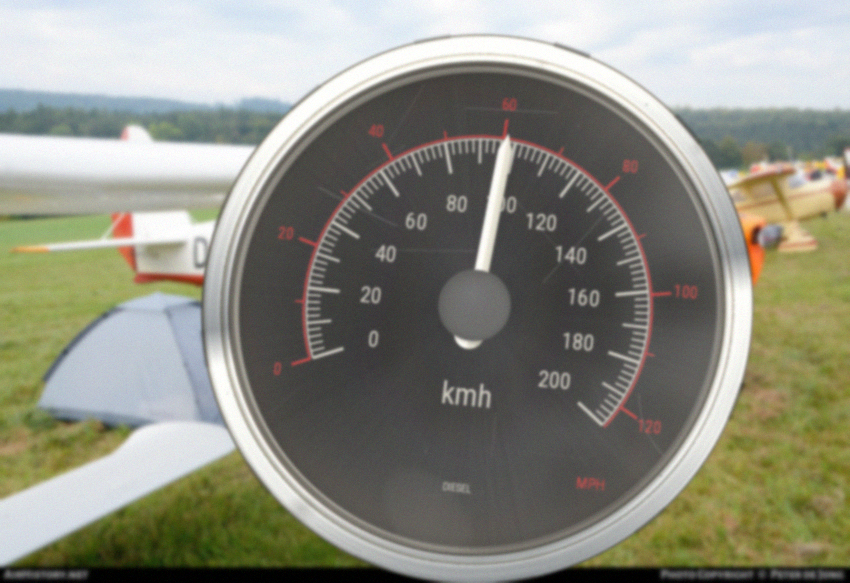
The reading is 98 (km/h)
